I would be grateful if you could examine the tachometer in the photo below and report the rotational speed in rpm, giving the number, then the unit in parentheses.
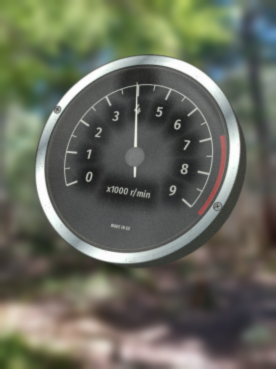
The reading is 4000 (rpm)
